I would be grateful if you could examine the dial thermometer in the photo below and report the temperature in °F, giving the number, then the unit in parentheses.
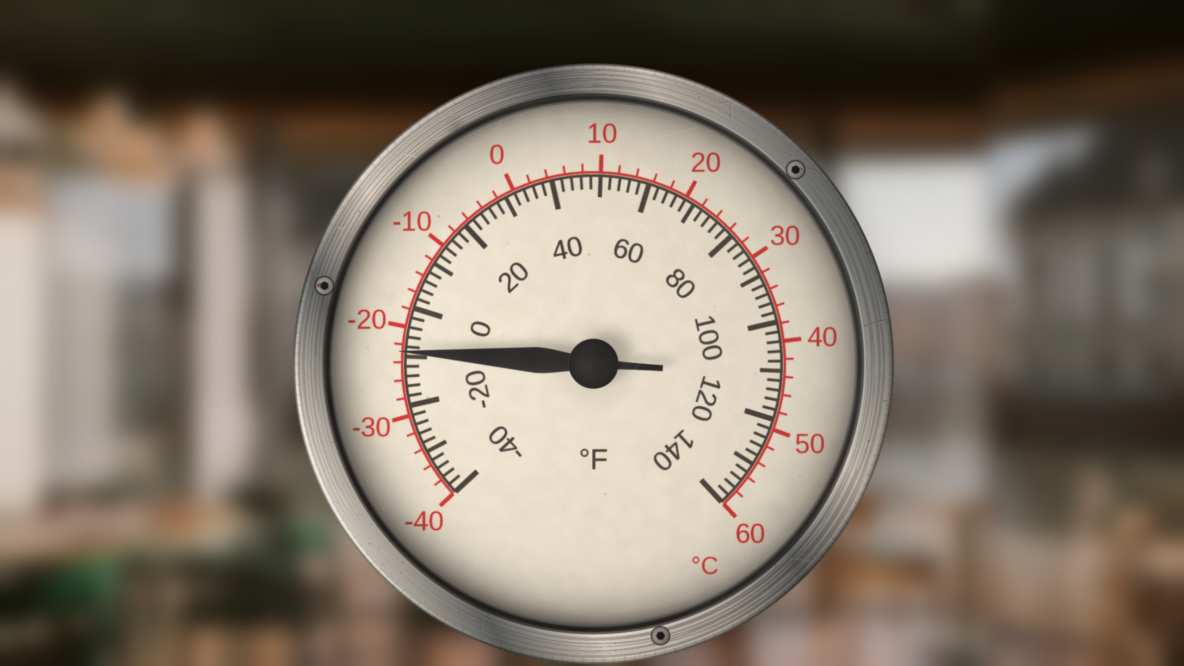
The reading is -9 (°F)
